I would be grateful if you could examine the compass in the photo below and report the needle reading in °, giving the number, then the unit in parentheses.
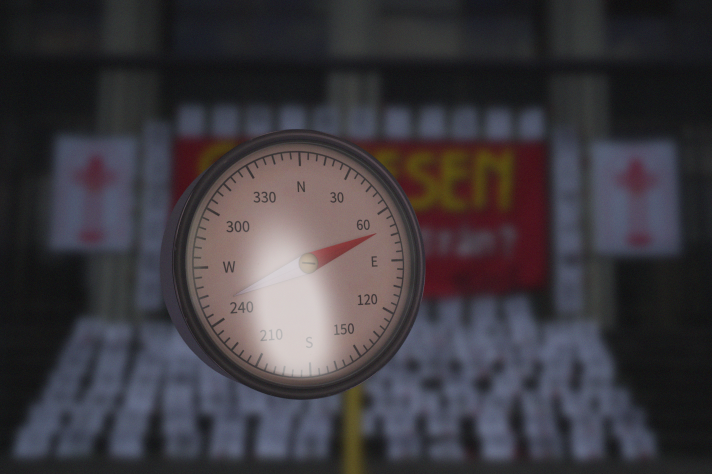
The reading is 70 (°)
